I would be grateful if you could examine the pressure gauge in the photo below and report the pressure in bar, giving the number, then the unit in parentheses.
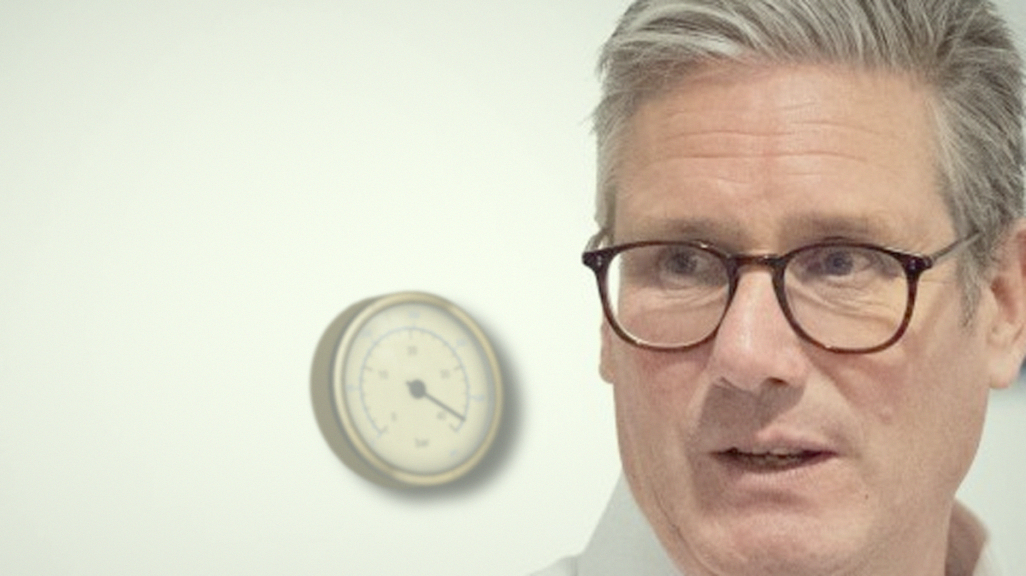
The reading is 38 (bar)
